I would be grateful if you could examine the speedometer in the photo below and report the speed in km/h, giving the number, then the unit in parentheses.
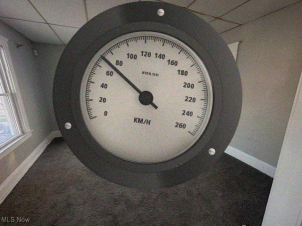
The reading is 70 (km/h)
